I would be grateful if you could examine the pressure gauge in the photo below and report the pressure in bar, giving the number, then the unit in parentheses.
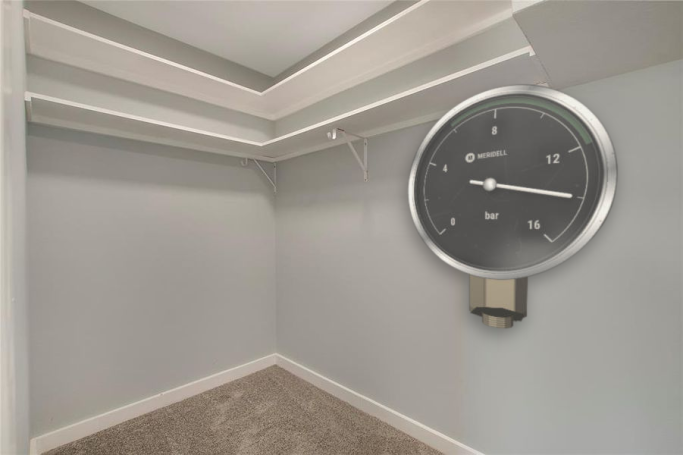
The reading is 14 (bar)
